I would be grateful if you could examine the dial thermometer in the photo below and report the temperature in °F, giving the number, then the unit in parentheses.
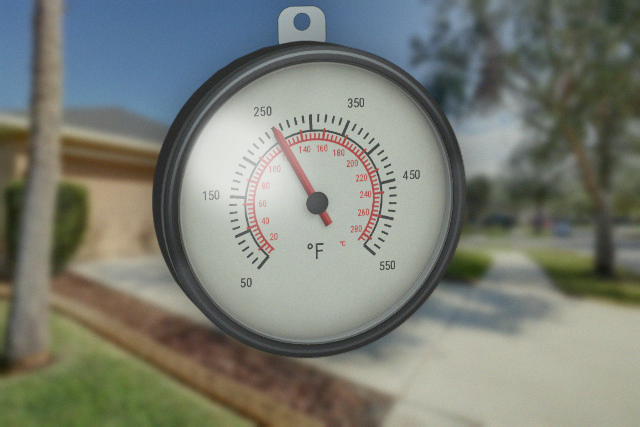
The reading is 250 (°F)
